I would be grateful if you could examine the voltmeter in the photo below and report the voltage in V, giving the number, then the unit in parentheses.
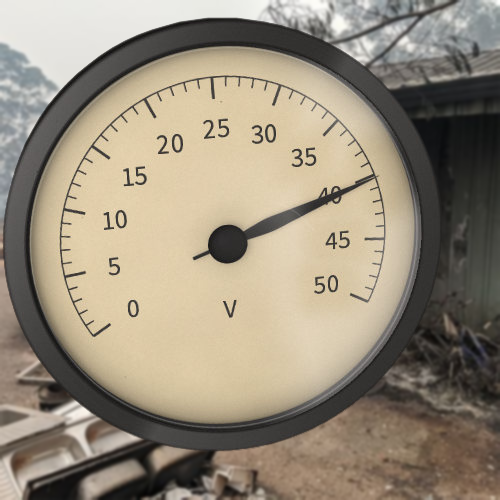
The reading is 40 (V)
